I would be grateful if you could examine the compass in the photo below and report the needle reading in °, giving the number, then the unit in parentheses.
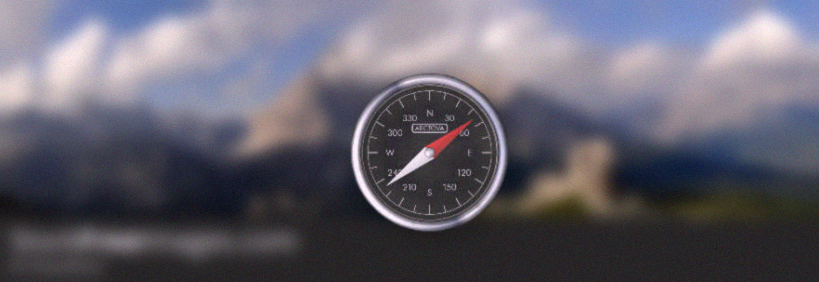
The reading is 52.5 (°)
